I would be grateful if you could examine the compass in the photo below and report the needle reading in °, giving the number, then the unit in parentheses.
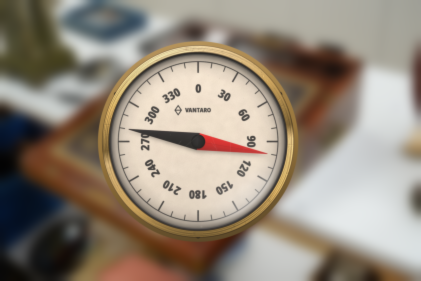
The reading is 100 (°)
